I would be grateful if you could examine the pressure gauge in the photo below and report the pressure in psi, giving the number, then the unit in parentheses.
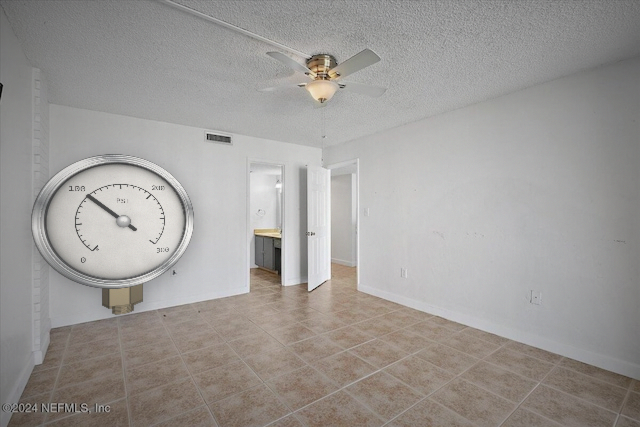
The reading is 100 (psi)
